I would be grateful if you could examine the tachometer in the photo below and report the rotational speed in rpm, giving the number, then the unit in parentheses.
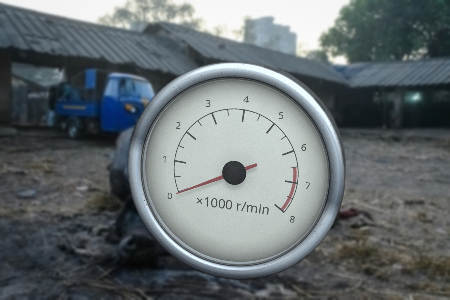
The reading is 0 (rpm)
